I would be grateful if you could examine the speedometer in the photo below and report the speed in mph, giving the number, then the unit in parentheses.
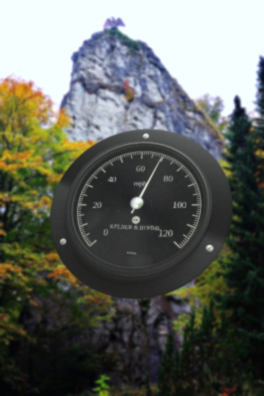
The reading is 70 (mph)
